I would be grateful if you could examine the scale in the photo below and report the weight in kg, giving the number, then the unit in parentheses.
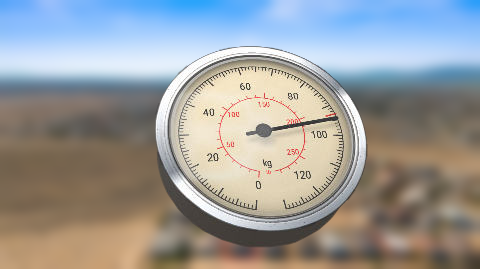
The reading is 95 (kg)
